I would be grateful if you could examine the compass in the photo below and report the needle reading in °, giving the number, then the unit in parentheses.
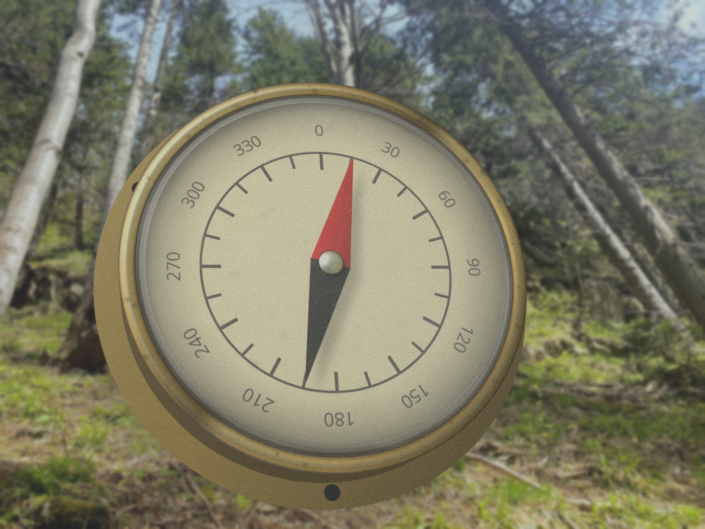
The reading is 15 (°)
